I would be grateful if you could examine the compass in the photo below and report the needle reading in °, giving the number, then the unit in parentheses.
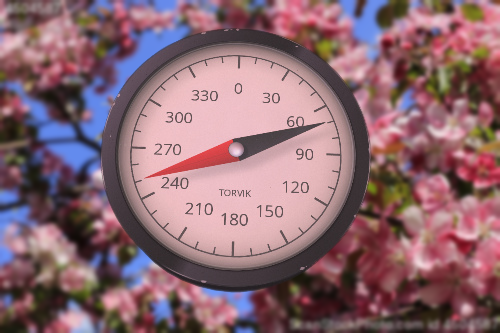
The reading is 250 (°)
